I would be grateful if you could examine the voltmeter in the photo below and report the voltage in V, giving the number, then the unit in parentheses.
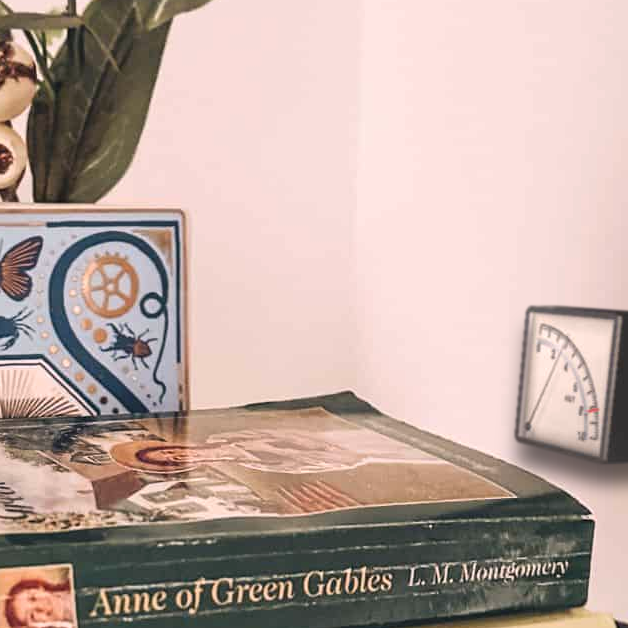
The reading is 3 (V)
